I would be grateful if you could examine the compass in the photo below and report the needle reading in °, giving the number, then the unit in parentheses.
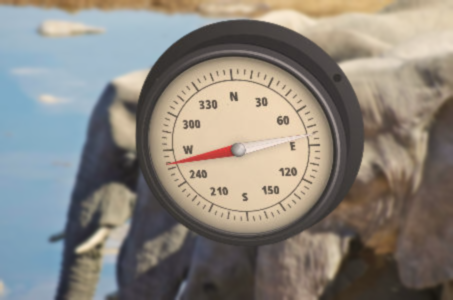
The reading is 260 (°)
